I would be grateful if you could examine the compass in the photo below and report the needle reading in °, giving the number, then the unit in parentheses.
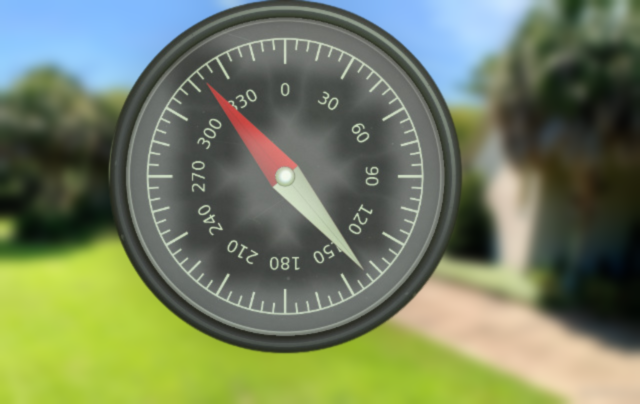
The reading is 320 (°)
